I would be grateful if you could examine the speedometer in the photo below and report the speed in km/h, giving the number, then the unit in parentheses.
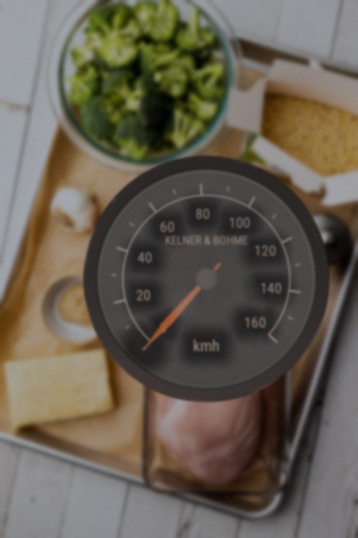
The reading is 0 (km/h)
